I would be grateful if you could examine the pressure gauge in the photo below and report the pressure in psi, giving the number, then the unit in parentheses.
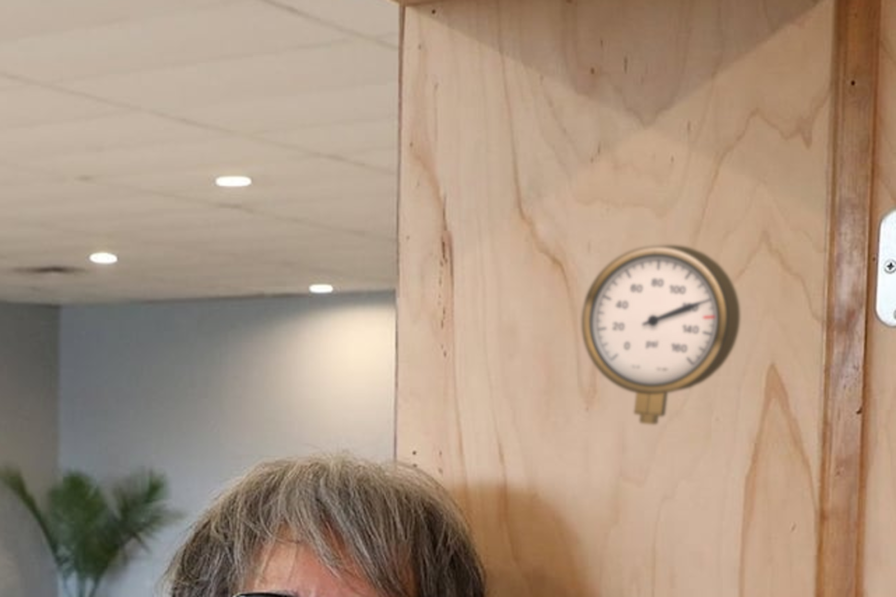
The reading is 120 (psi)
